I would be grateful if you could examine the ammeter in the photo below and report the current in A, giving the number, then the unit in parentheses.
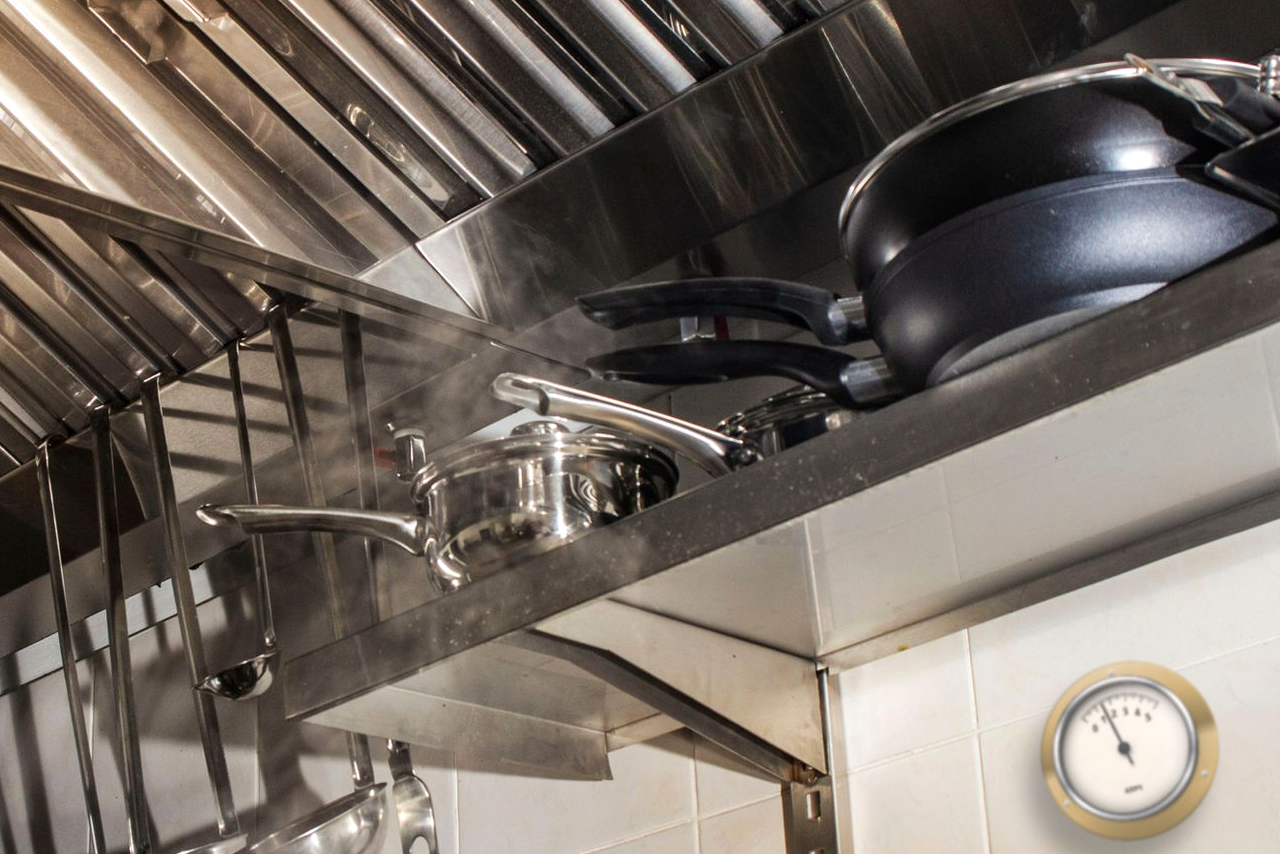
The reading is 1.5 (A)
